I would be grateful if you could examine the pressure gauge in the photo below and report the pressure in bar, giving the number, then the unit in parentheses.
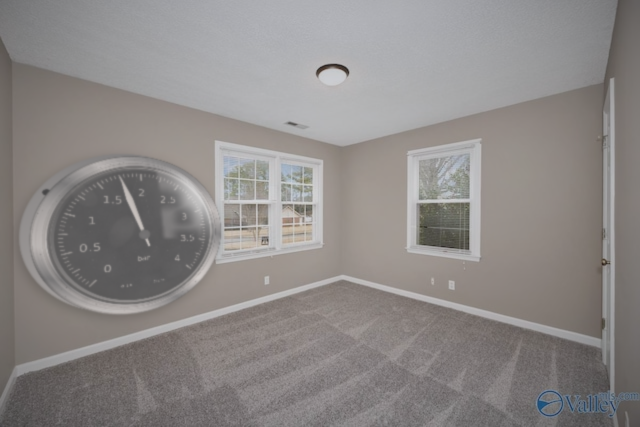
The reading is 1.75 (bar)
